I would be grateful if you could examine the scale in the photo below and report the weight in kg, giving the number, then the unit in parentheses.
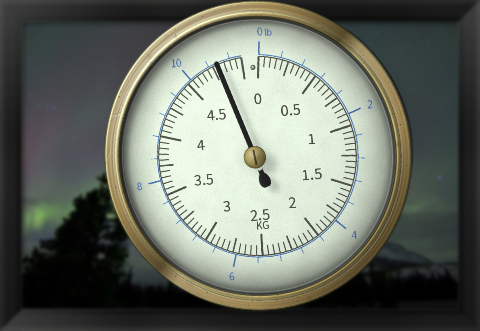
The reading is 4.8 (kg)
